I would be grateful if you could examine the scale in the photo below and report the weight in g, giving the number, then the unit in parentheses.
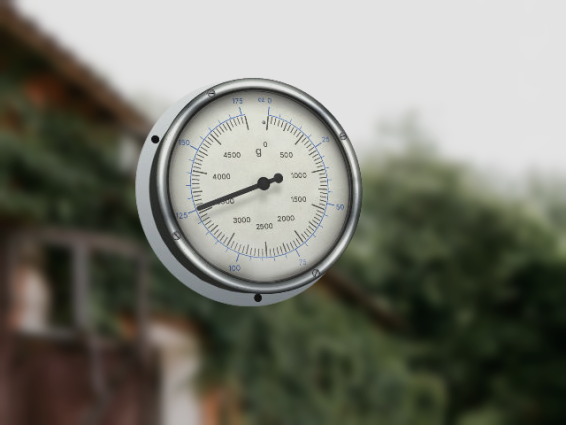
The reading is 3550 (g)
